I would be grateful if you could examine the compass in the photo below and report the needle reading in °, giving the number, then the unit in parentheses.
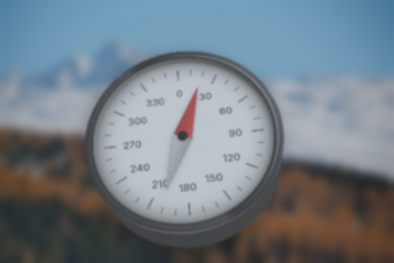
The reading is 20 (°)
